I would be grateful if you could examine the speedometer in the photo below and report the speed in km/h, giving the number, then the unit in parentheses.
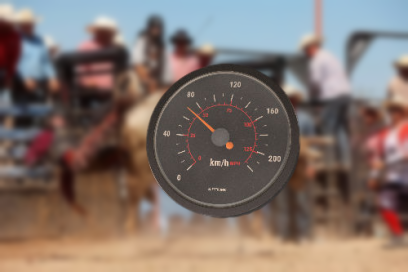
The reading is 70 (km/h)
